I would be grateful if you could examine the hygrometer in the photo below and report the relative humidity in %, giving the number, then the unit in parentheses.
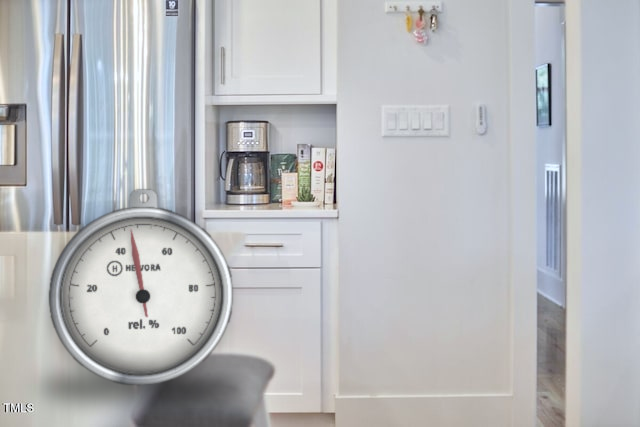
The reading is 46 (%)
